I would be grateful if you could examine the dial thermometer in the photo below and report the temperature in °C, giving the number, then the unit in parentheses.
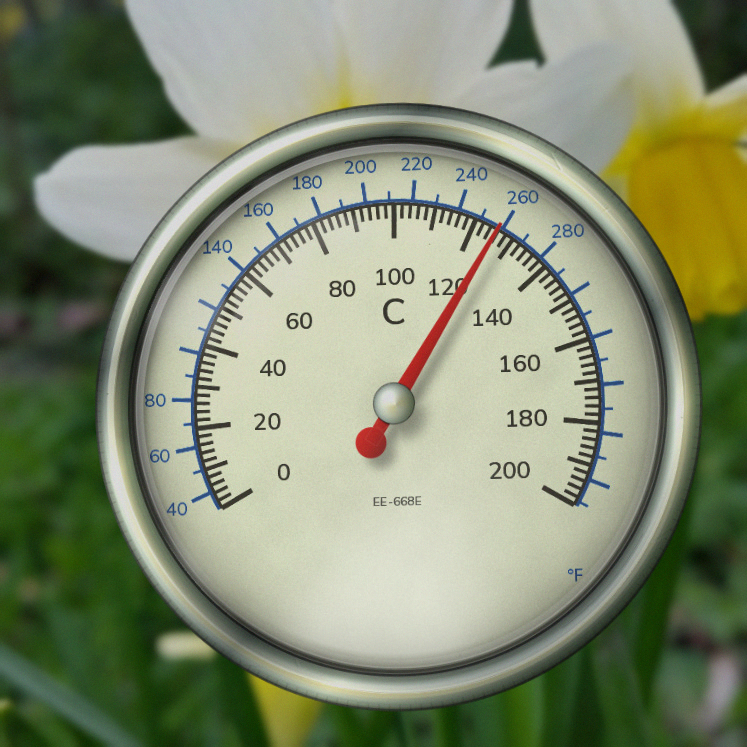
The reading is 126 (°C)
